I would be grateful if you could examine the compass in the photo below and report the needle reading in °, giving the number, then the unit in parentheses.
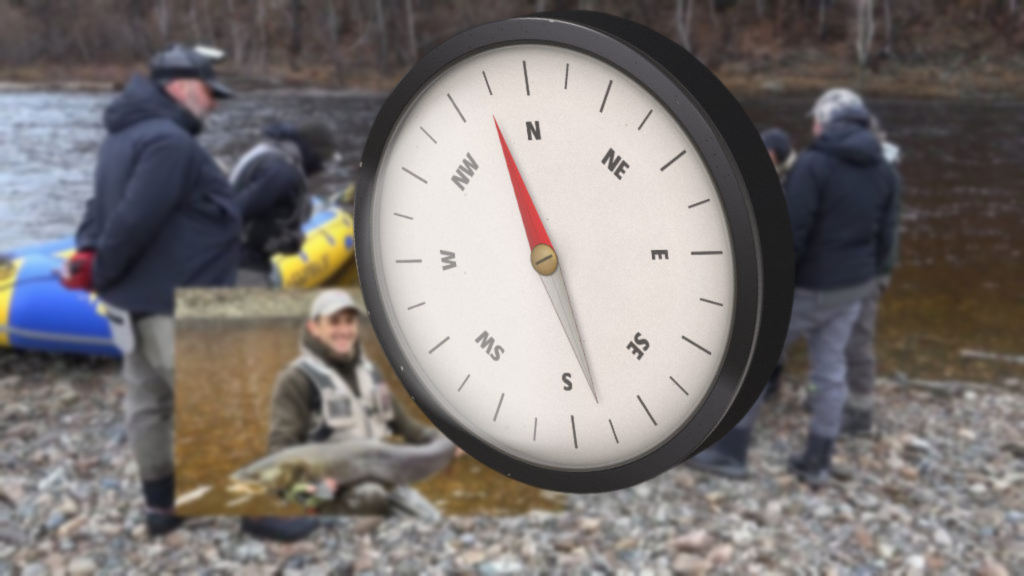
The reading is 345 (°)
